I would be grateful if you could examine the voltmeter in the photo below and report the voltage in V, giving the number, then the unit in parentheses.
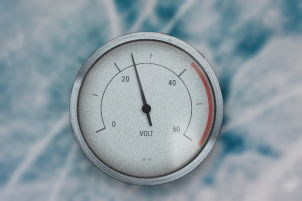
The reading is 25 (V)
